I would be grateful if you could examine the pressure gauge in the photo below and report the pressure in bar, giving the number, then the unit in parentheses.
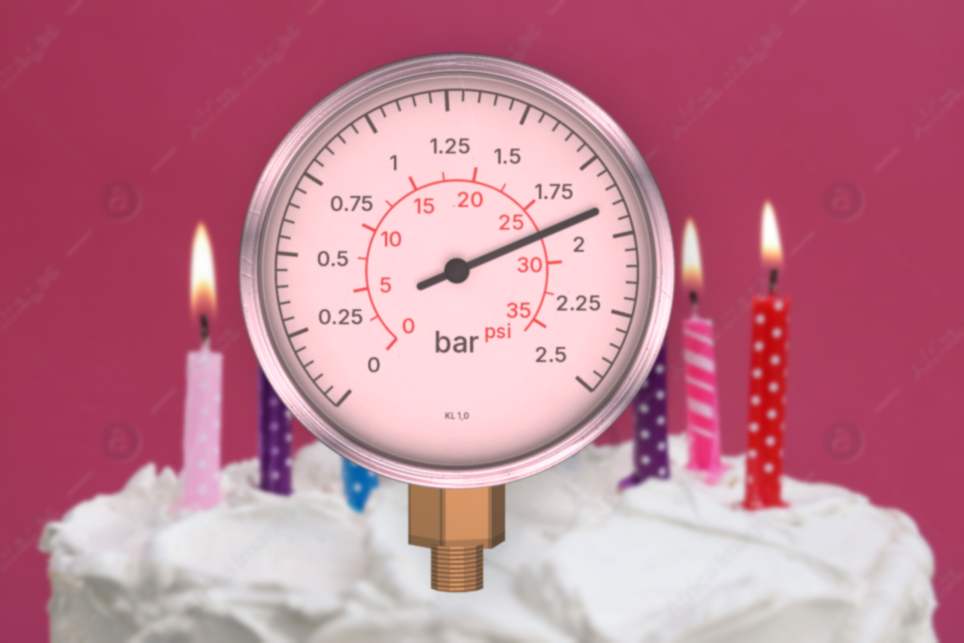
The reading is 1.9 (bar)
